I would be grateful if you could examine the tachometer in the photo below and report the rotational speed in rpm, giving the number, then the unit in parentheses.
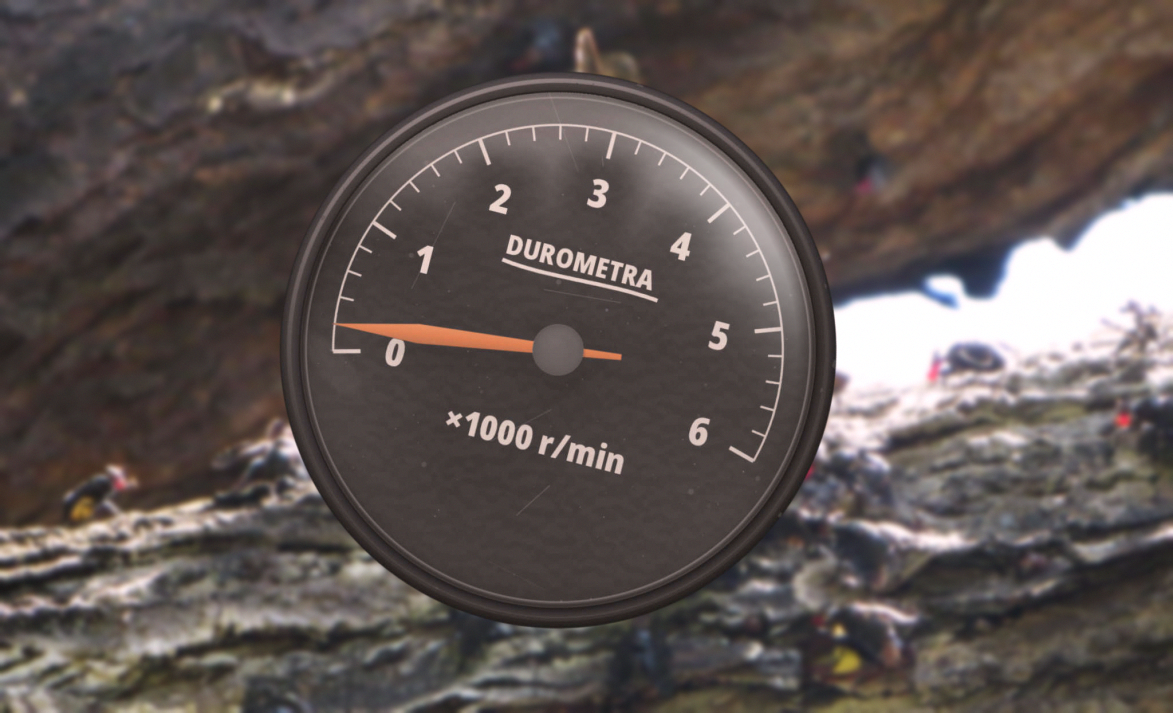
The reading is 200 (rpm)
